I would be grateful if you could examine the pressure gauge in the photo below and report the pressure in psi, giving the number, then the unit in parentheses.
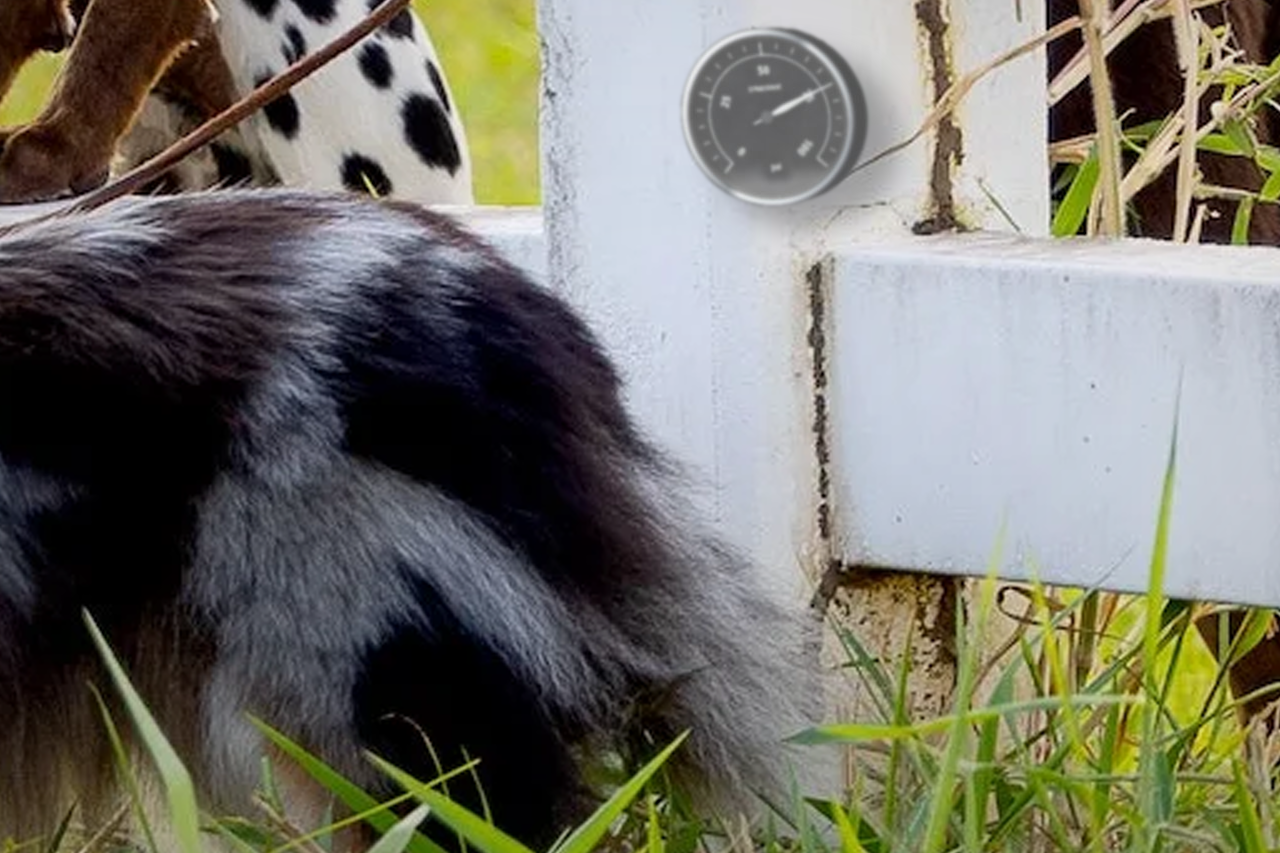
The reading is 75 (psi)
